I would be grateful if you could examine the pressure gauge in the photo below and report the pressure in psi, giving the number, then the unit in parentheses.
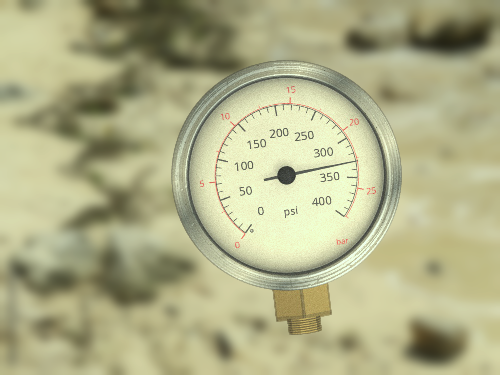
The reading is 330 (psi)
